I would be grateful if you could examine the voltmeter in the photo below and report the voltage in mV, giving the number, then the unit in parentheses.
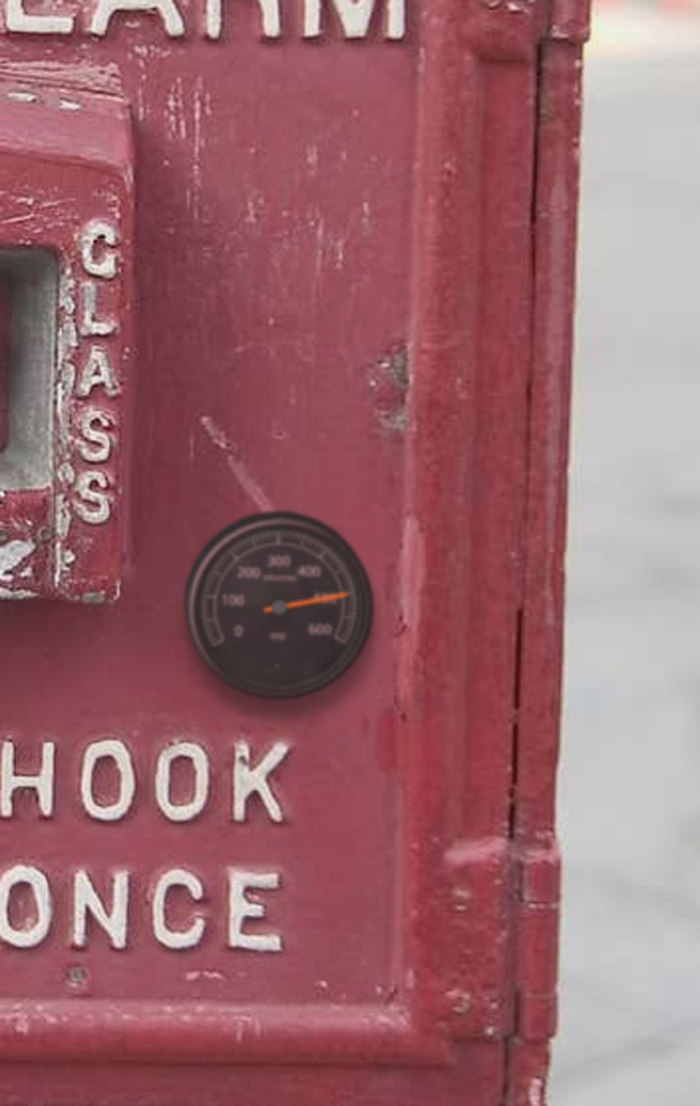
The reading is 500 (mV)
